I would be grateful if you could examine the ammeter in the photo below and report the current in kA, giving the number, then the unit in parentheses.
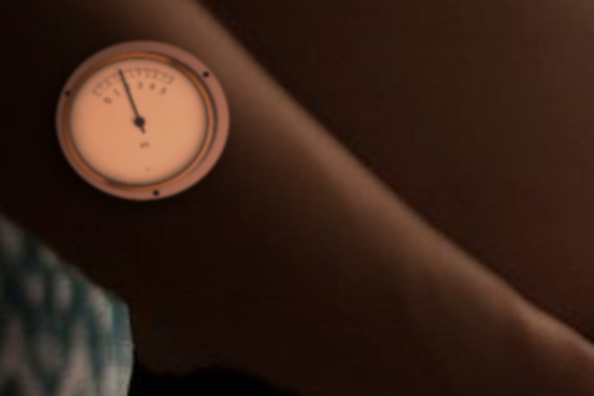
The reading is 2 (kA)
